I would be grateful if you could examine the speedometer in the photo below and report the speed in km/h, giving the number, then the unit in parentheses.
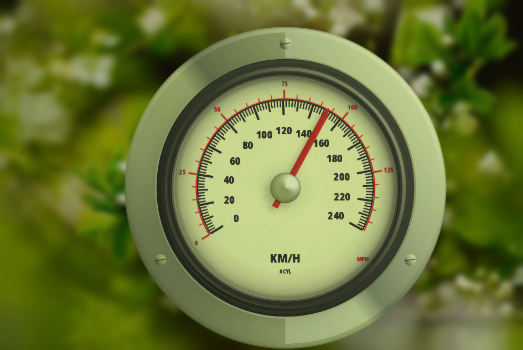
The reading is 150 (km/h)
